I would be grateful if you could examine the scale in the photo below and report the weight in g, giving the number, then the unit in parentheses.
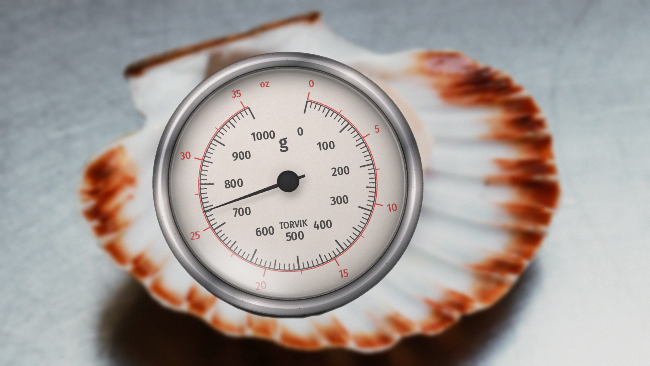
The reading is 740 (g)
